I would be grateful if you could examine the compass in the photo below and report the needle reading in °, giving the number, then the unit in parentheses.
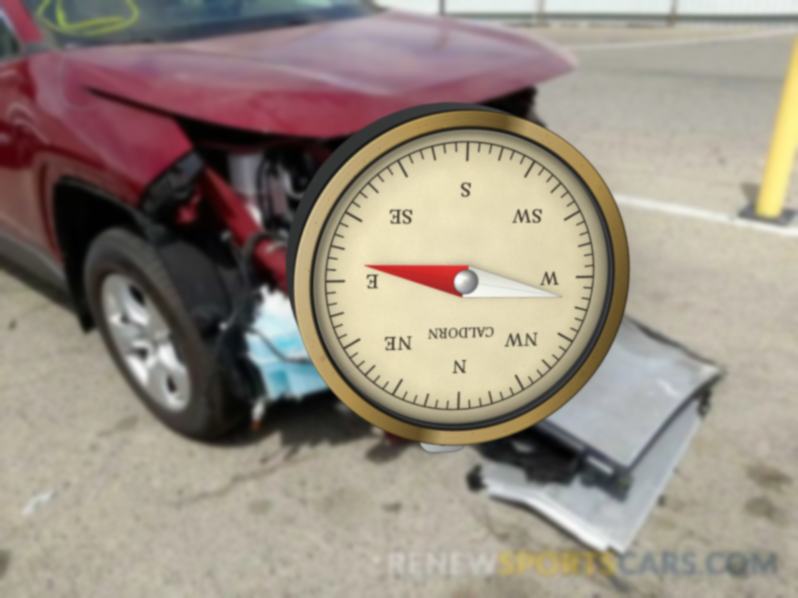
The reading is 100 (°)
